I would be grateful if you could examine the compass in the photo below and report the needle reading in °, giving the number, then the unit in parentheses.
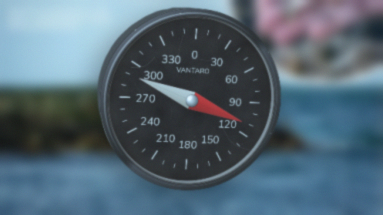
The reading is 110 (°)
